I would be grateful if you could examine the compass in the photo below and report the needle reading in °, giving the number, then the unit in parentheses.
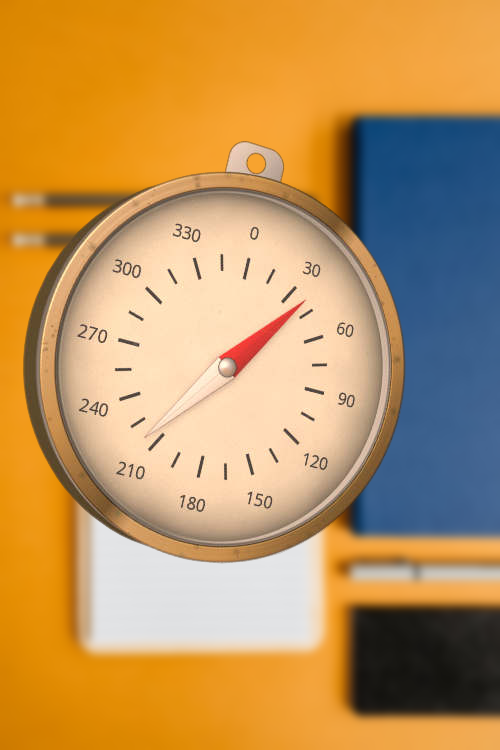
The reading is 37.5 (°)
